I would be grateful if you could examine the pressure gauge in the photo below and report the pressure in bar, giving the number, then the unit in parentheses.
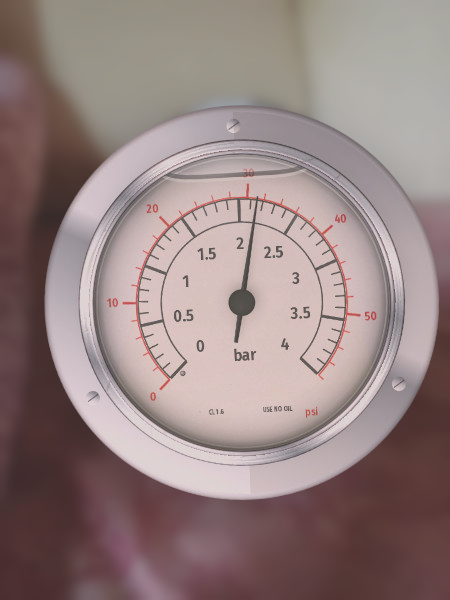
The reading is 2.15 (bar)
